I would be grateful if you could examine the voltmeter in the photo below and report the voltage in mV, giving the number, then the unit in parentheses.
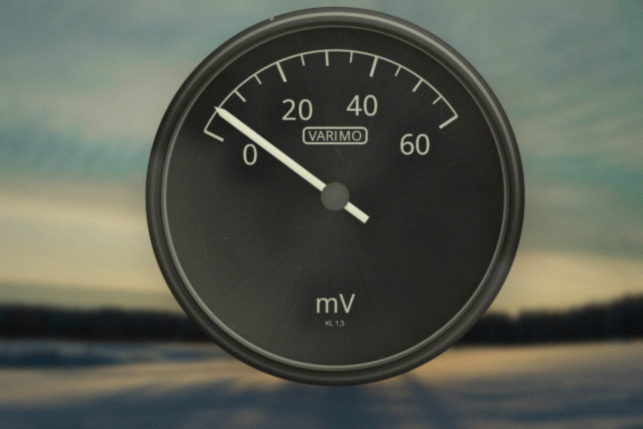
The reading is 5 (mV)
